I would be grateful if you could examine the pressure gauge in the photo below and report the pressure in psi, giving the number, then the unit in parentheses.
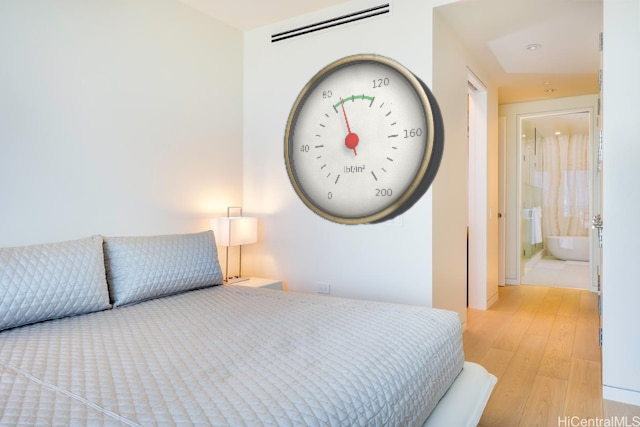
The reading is 90 (psi)
